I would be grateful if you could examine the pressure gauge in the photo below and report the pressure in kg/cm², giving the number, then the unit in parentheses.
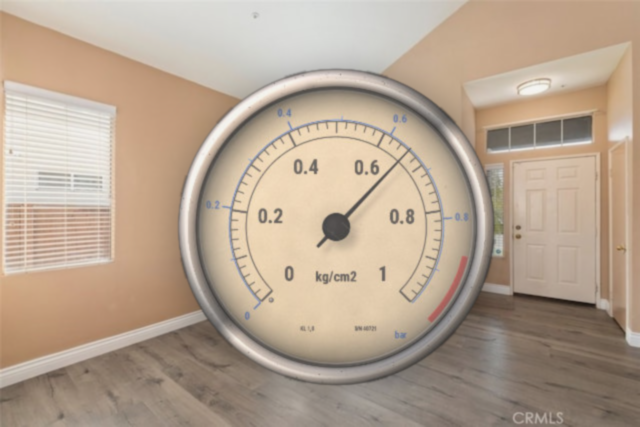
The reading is 0.66 (kg/cm²)
